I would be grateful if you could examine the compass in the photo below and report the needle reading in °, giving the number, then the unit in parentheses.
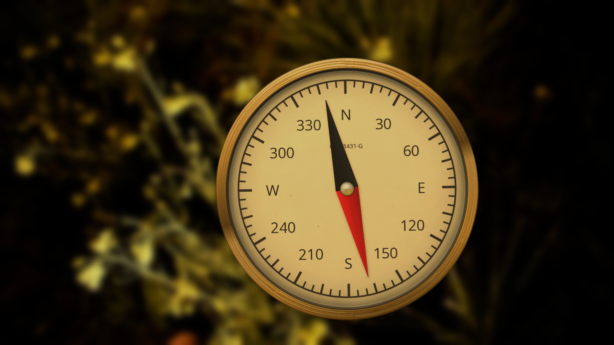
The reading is 167.5 (°)
